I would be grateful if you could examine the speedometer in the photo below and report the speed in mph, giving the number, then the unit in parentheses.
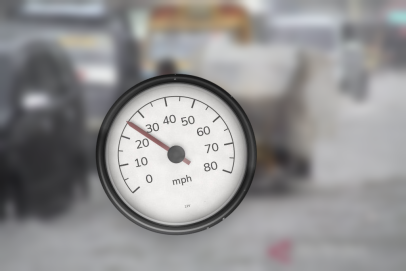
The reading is 25 (mph)
